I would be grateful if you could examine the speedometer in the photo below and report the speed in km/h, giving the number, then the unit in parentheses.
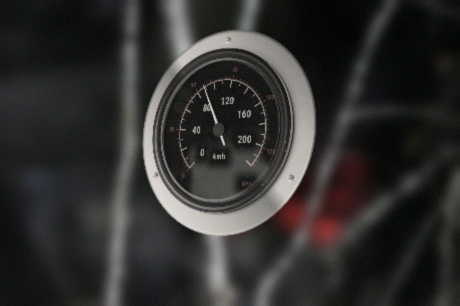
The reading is 90 (km/h)
